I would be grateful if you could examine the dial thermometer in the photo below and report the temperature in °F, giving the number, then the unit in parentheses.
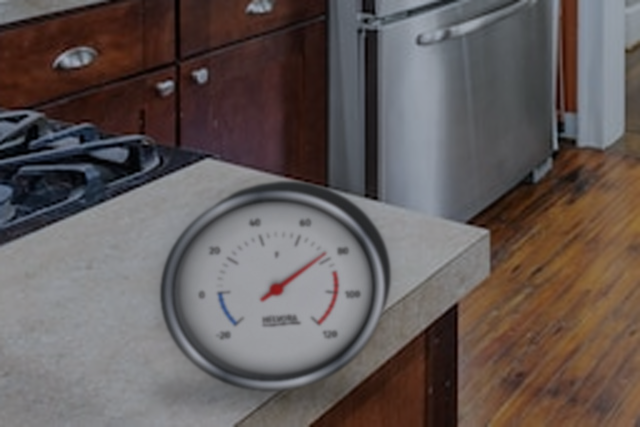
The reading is 76 (°F)
